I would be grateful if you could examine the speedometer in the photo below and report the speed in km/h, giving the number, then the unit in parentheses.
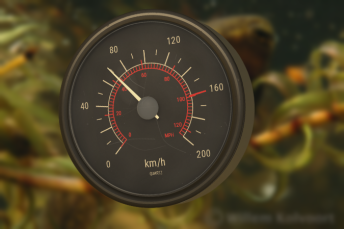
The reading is 70 (km/h)
